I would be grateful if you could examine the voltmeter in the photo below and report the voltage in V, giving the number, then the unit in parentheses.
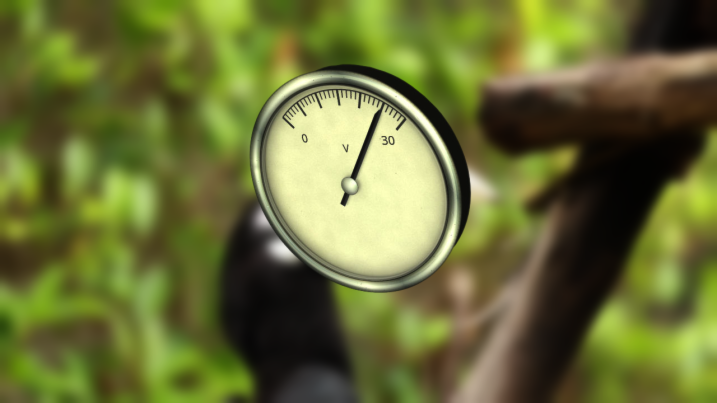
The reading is 25 (V)
